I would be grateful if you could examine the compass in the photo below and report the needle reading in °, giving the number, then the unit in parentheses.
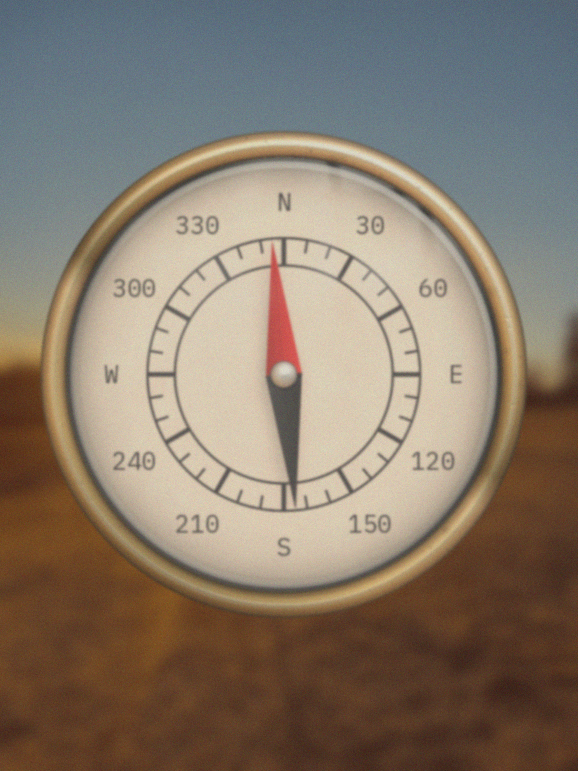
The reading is 355 (°)
